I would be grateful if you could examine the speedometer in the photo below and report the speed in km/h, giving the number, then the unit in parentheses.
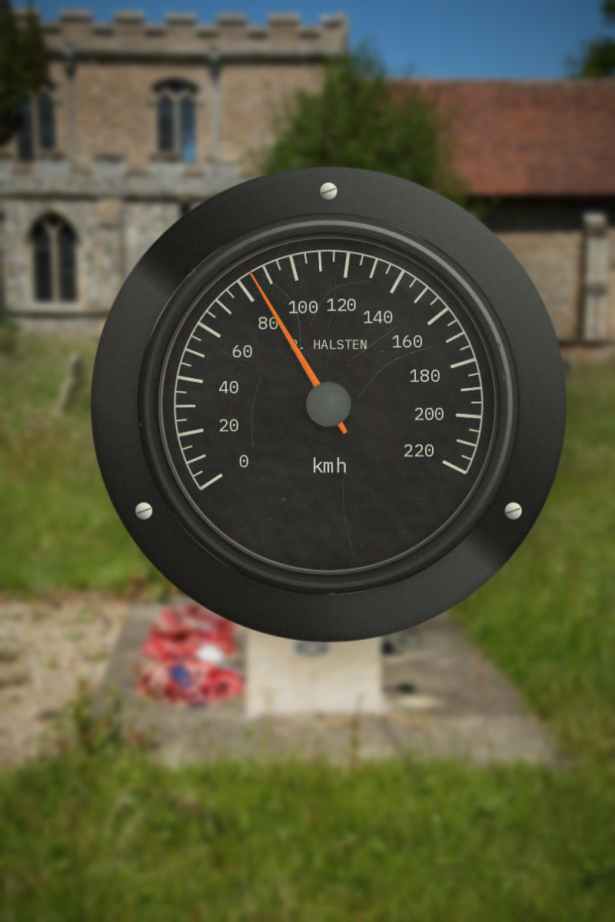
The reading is 85 (km/h)
